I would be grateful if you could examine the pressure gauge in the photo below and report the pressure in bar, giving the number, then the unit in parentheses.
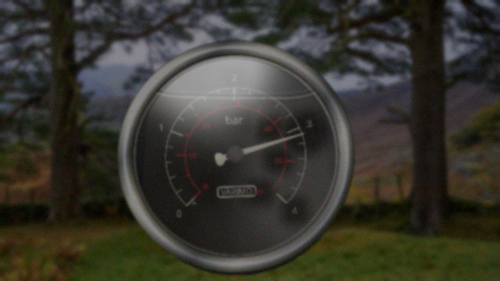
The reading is 3.1 (bar)
